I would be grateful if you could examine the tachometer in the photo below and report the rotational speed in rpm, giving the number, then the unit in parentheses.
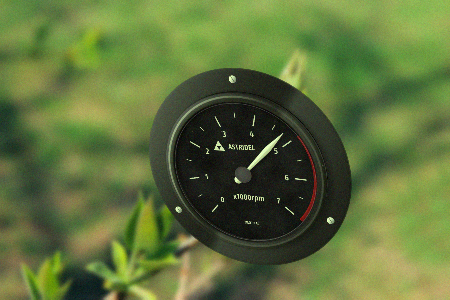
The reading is 4750 (rpm)
